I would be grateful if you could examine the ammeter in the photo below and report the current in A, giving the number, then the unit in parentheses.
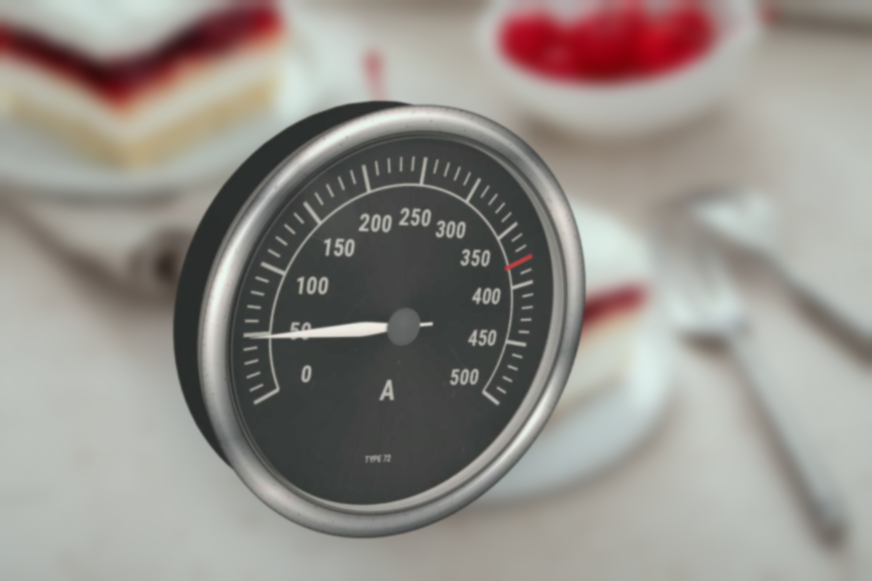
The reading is 50 (A)
